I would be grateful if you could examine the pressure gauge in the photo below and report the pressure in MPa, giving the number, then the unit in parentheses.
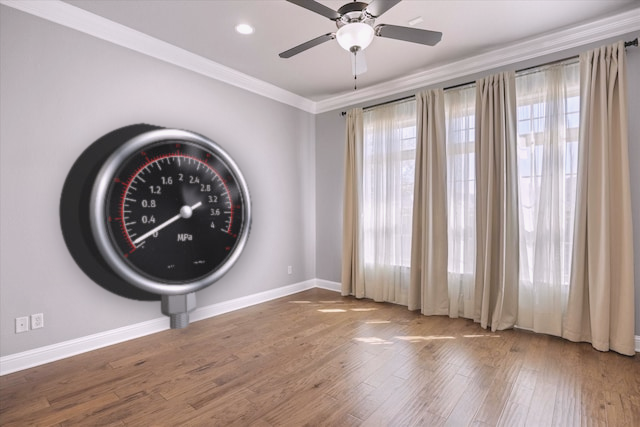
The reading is 0.1 (MPa)
